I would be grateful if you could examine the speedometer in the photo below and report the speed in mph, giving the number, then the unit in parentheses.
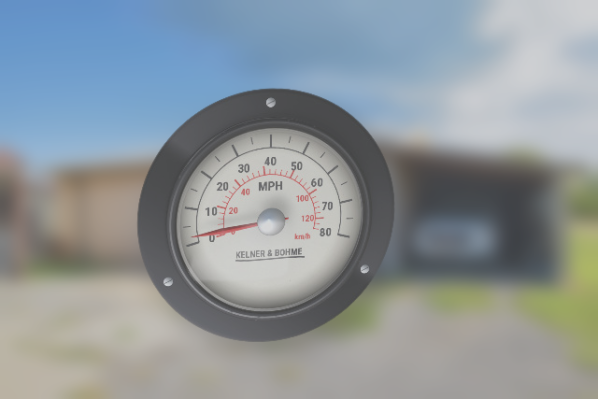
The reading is 2.5 (mph)
